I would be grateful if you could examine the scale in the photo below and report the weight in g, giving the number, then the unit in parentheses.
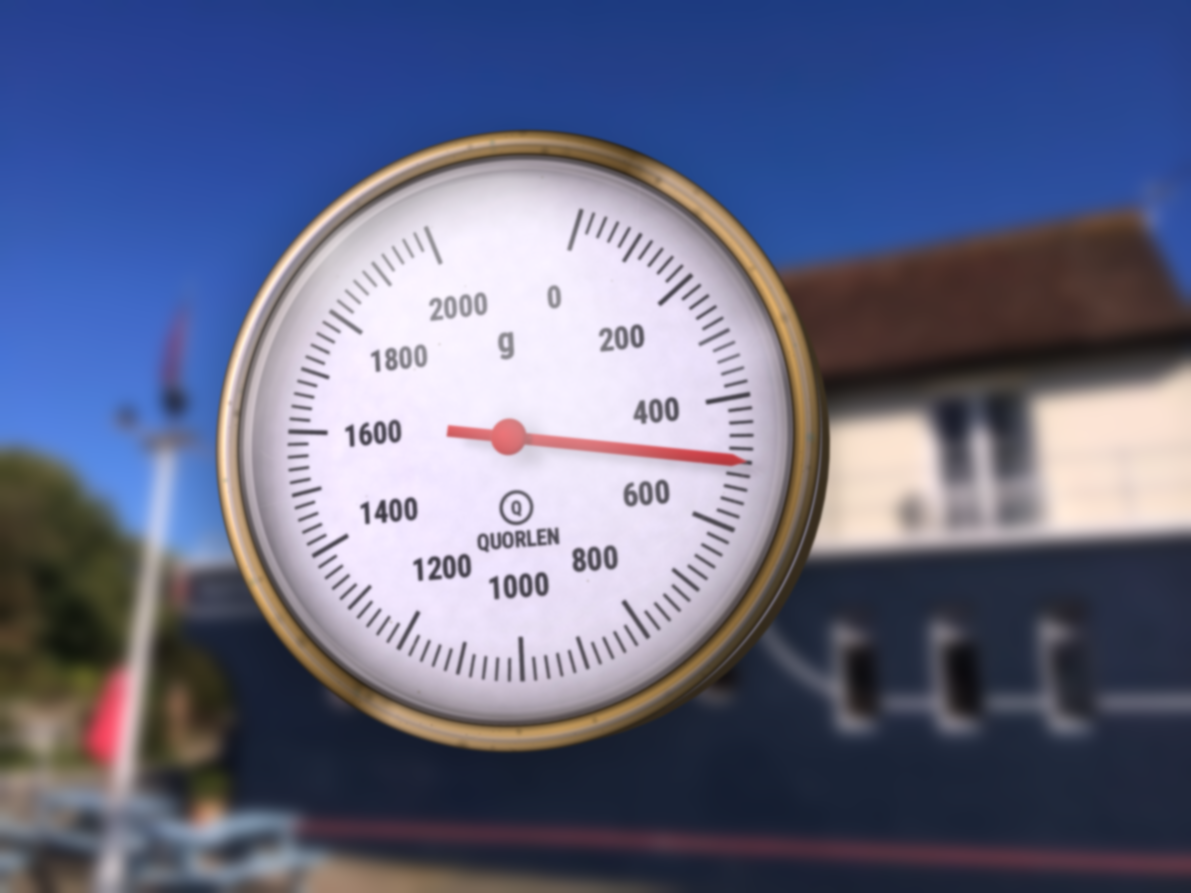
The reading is 500 (g)
